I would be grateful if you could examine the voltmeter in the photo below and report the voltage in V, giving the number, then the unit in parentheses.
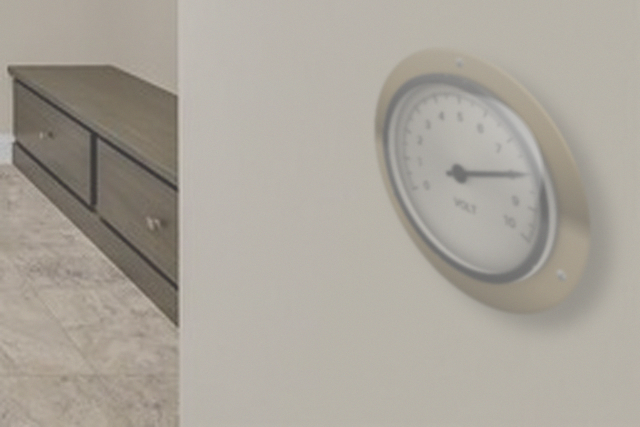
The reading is 8 (V)
